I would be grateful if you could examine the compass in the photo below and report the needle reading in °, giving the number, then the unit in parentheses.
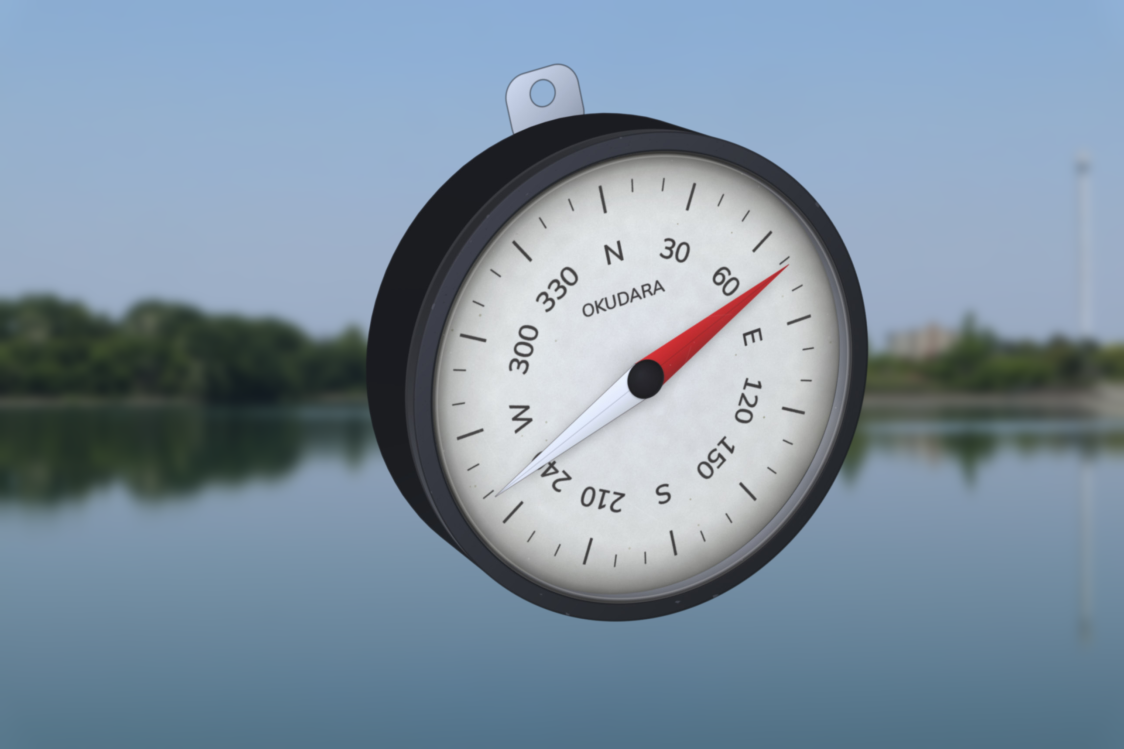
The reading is 70 (°)
